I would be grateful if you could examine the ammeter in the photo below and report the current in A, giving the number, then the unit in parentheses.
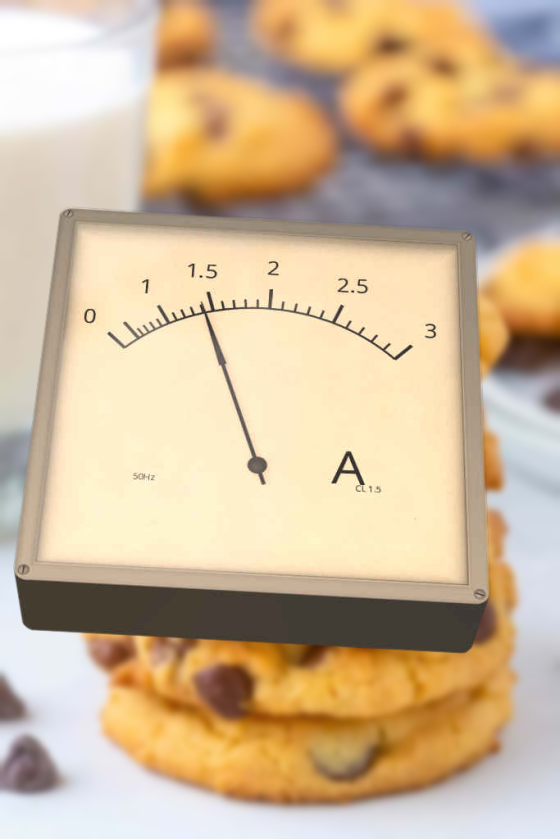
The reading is 1.4 (A)
